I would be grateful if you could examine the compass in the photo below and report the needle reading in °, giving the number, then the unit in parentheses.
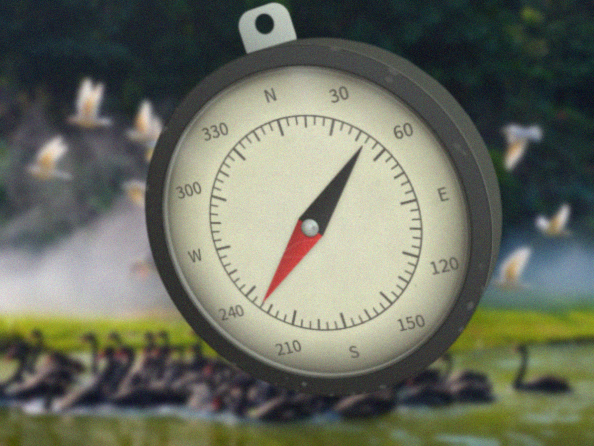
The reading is 230 (°)
